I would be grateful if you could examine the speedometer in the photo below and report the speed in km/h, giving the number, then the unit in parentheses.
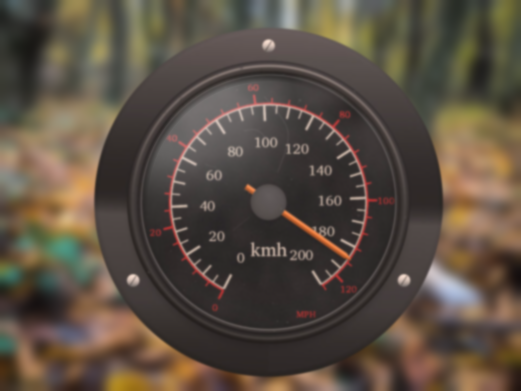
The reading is 185 (km/h)
